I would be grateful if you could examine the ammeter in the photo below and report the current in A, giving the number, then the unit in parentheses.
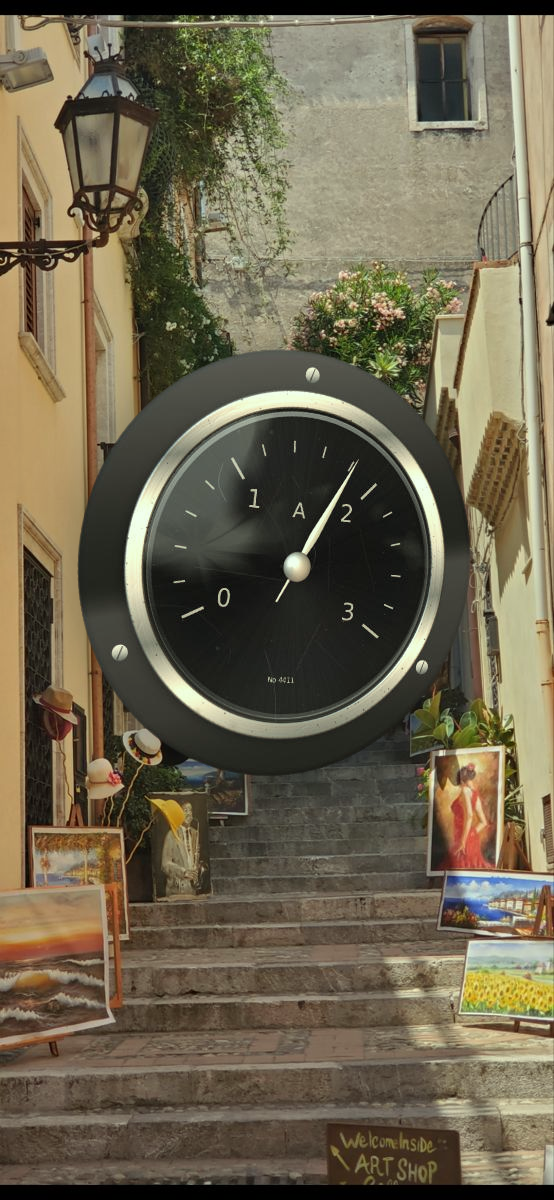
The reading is 1.8 (A)
